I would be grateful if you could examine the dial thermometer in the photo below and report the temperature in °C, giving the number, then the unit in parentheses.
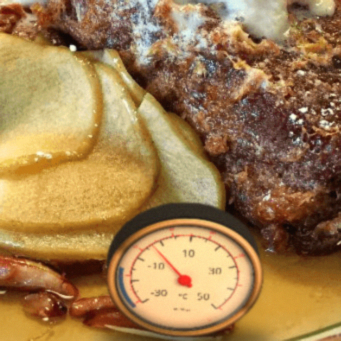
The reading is -2.5 (°C)
